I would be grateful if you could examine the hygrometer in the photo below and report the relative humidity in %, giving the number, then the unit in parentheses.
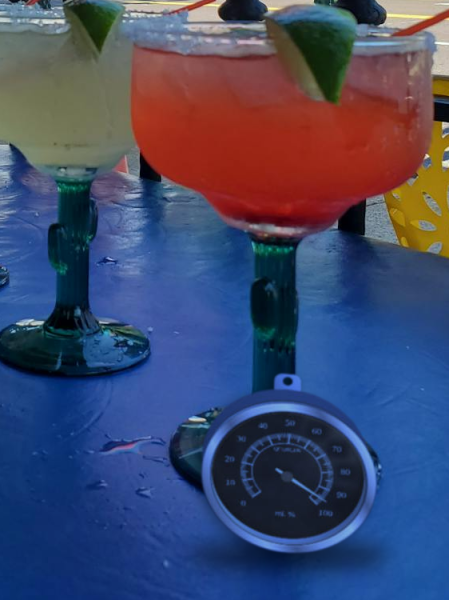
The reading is 95 (%)
